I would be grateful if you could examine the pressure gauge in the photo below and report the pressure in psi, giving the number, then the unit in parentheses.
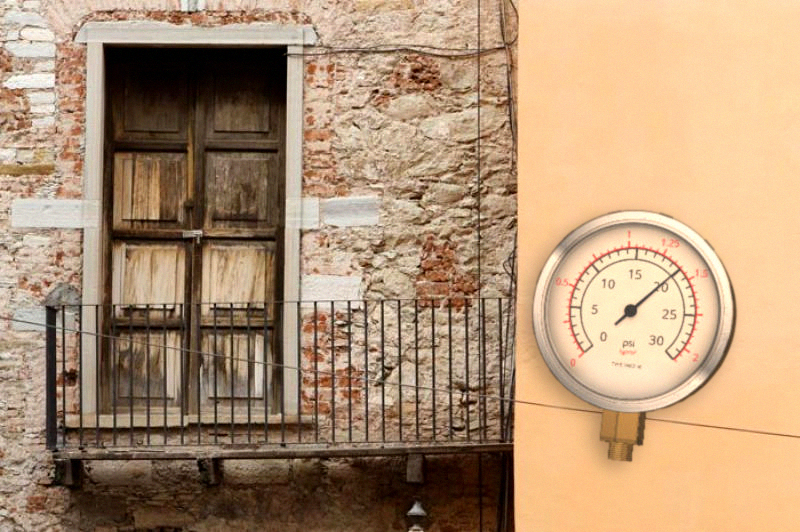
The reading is 20 (psi)
